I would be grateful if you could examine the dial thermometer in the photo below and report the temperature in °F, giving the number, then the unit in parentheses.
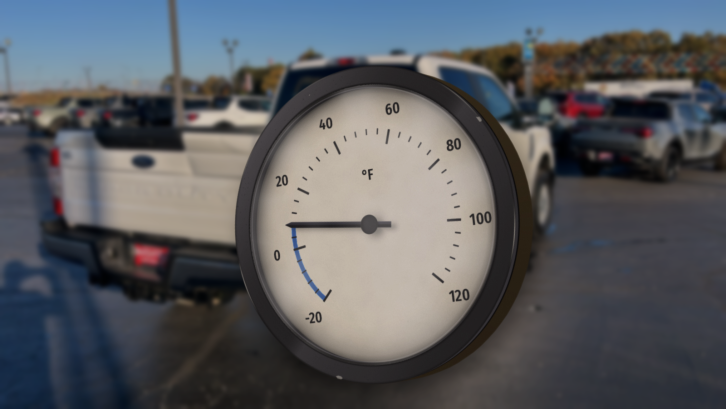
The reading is 8 (°F)
